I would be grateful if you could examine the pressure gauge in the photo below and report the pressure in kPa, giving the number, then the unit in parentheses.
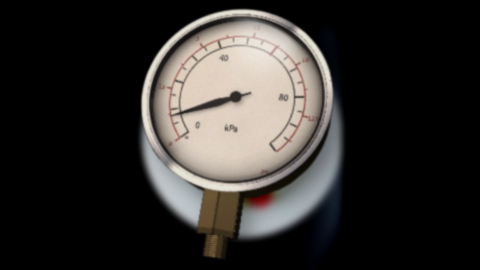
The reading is 7.5 (kPa)
